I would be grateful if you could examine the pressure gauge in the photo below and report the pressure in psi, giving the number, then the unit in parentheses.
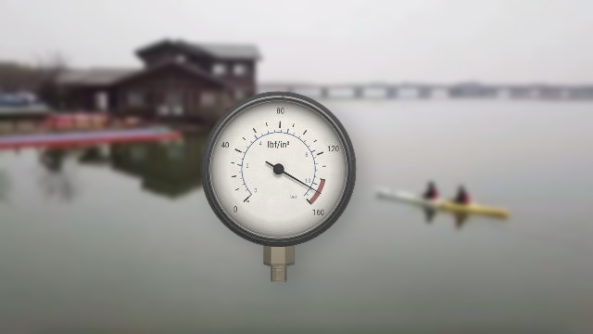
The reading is 150 (psi)
